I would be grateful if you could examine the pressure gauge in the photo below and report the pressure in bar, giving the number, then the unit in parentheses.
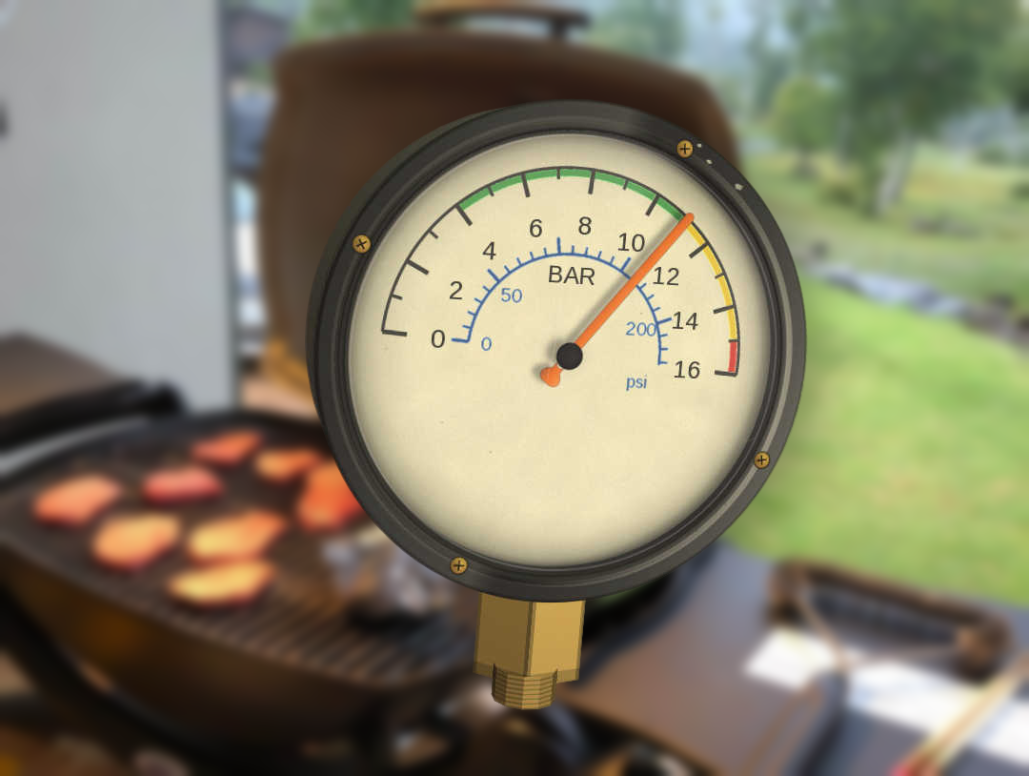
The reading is 11 (bar)
